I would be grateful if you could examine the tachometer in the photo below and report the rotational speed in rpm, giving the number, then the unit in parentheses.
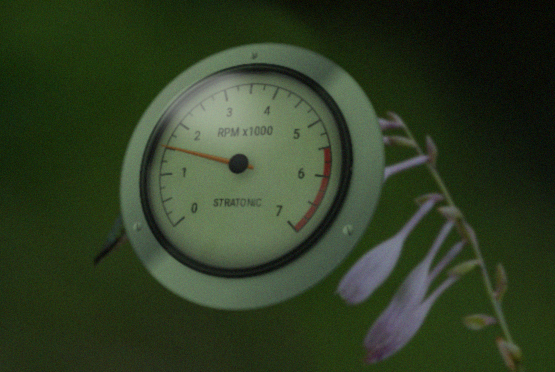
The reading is 1500 (rpm)
